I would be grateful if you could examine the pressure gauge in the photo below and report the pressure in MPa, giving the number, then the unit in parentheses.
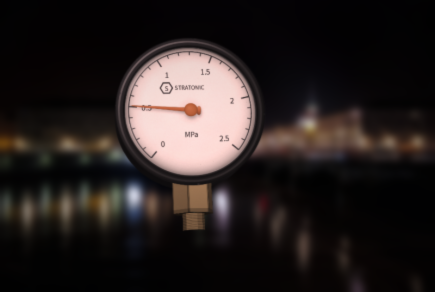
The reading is 0.5 (MPa)
